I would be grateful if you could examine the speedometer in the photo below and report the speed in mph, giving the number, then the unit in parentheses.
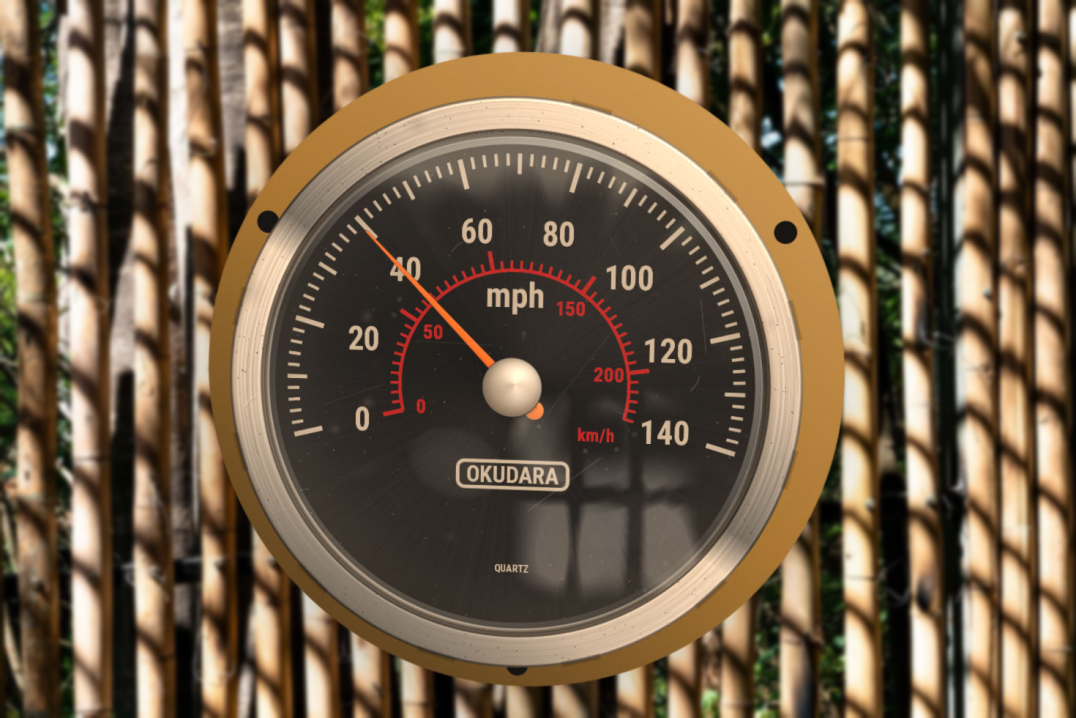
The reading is 40 (mph)
